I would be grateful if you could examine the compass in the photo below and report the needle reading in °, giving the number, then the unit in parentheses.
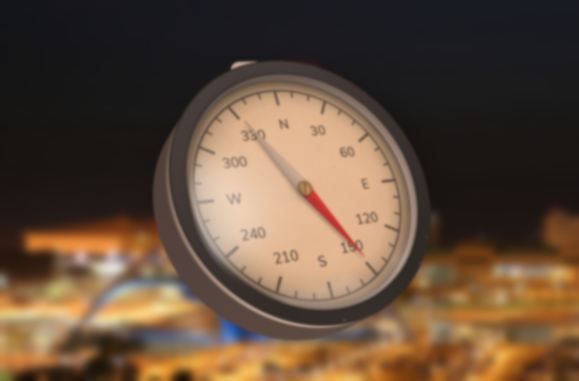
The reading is 150 (°)
